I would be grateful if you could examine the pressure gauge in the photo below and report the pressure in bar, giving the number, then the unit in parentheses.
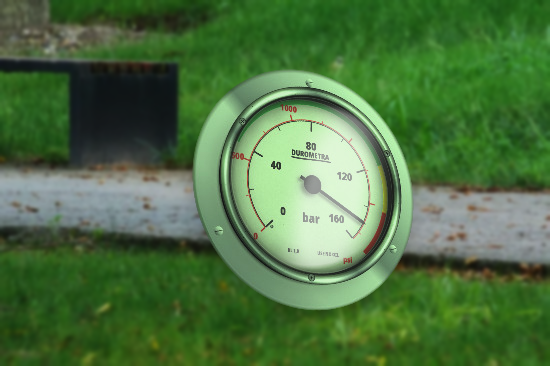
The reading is 150 (bar)
